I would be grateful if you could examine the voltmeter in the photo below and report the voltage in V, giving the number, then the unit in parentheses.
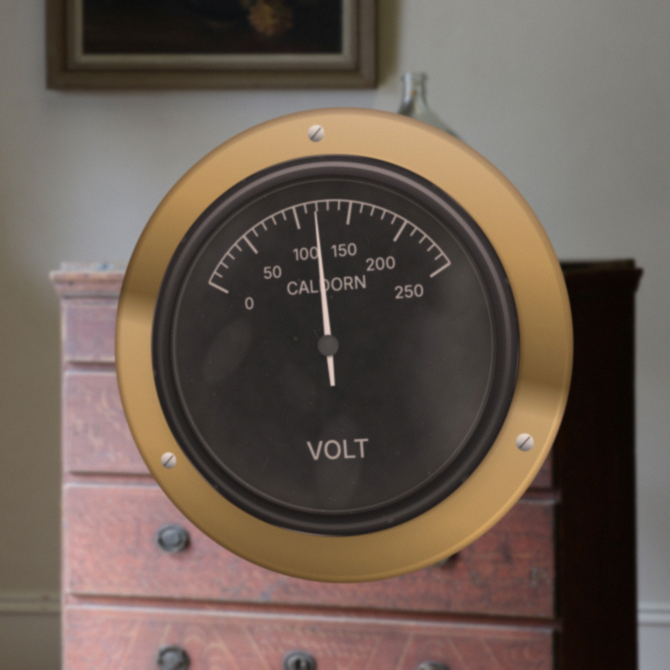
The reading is 120 (V)
